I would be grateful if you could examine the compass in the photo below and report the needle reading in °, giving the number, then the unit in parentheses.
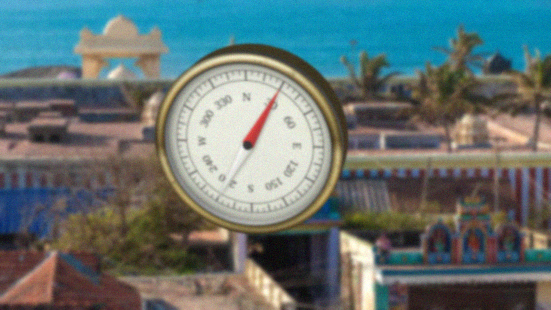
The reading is 30 (°)
